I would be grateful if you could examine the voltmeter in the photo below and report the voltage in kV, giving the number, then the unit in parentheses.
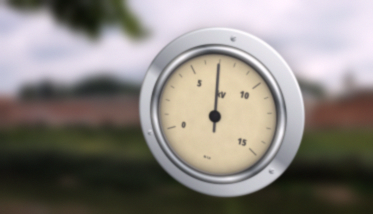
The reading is 7 (kV)
